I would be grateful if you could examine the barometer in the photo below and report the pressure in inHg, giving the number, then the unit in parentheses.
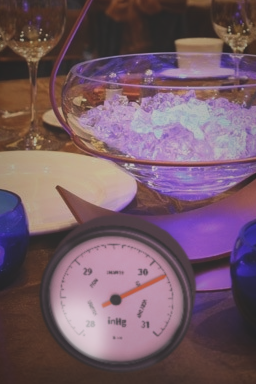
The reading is 30.2 (inHg)
